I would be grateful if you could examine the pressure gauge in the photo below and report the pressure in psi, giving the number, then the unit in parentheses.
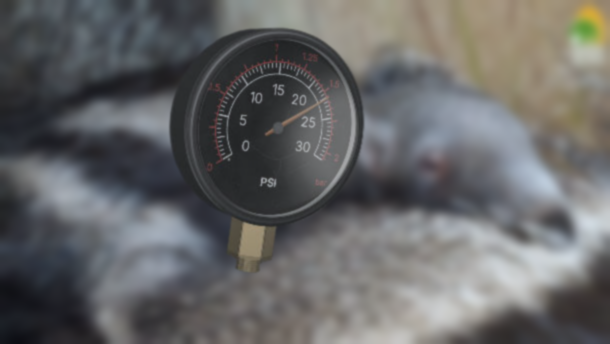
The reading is 22.5 (psi)
